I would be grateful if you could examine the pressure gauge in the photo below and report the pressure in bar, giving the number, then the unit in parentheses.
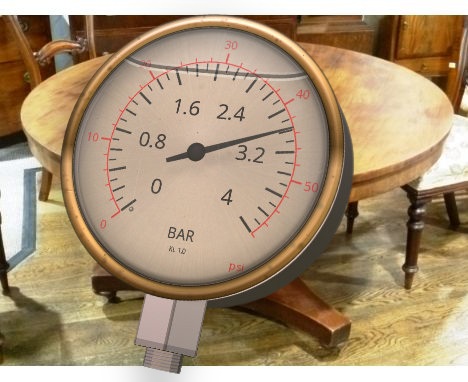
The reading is 3 (bar)
